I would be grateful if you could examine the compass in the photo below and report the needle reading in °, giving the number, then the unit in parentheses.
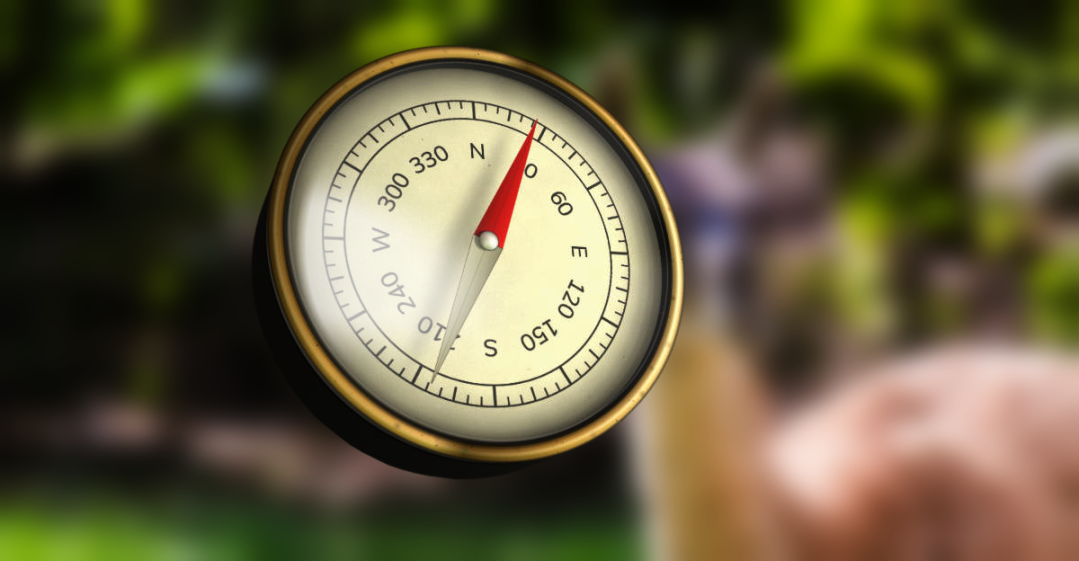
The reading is 25 (°)
